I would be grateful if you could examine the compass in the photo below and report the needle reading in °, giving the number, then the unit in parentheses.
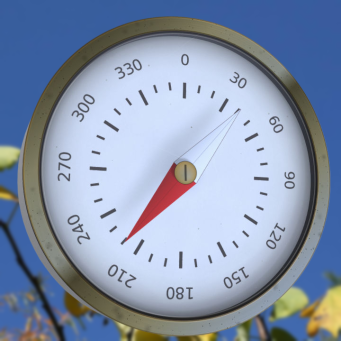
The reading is 220 (°)
